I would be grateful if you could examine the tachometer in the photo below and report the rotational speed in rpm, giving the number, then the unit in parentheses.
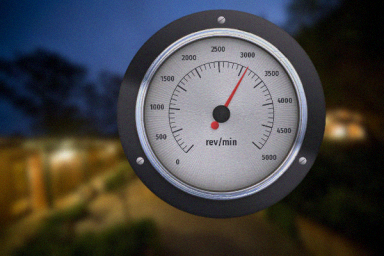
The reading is 3100 (rpm)
